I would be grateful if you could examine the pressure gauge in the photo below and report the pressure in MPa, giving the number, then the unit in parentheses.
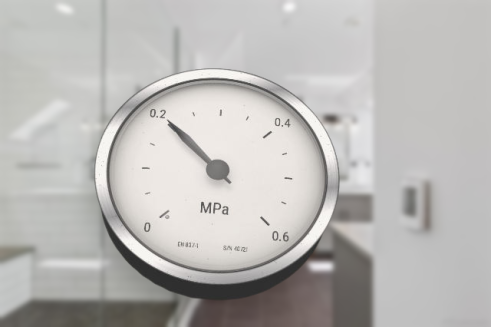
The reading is 0.2 (MPa)
